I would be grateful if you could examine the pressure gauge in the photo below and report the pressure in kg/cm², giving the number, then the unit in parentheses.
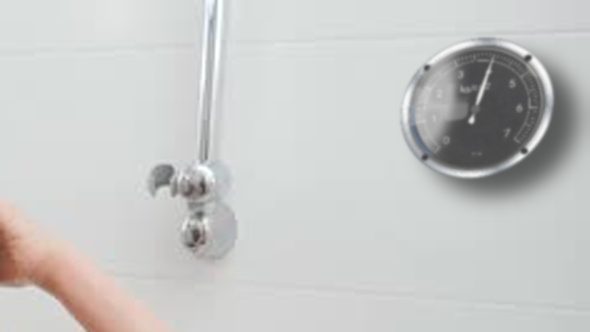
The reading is 4 (kg/cm²)
